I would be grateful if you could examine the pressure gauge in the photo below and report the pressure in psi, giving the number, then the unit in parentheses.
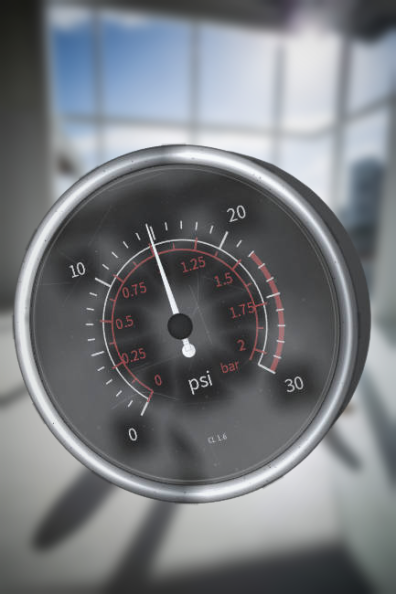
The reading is 15 (psi)
